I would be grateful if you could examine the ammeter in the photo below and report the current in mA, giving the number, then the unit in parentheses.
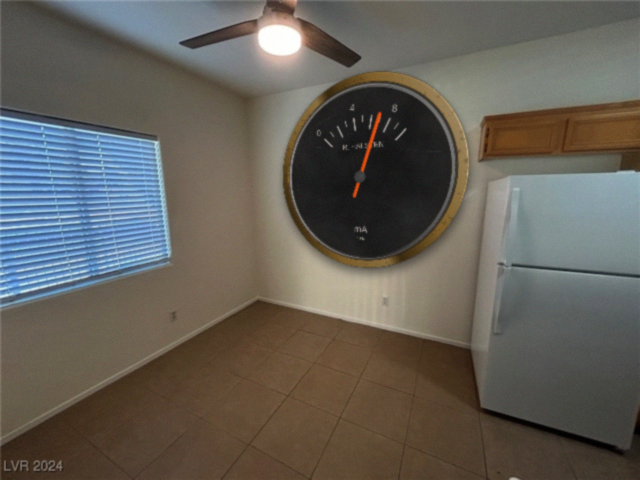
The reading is 7 (mA)
